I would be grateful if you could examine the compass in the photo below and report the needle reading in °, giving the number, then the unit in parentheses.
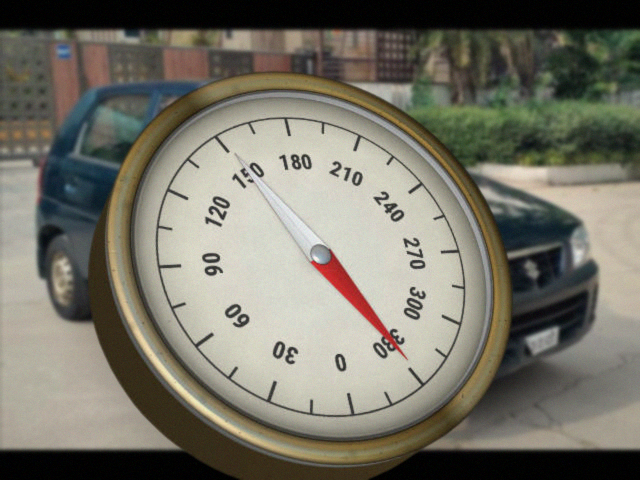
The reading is 330 (°)
